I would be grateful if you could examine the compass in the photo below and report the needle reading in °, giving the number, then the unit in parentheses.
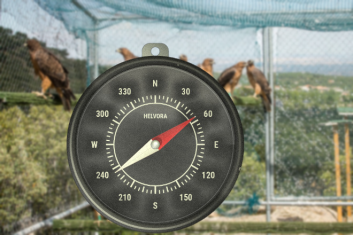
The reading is 55 (°)
